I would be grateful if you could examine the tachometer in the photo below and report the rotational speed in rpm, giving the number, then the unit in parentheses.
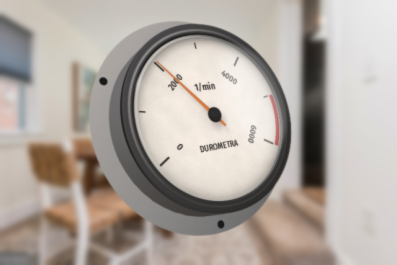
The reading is 2000 (rpm)
